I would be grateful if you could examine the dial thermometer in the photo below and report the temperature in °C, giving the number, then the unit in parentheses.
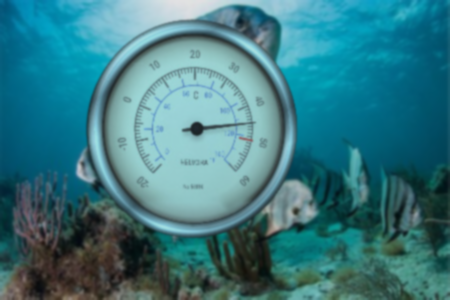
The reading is 45 (°C)
